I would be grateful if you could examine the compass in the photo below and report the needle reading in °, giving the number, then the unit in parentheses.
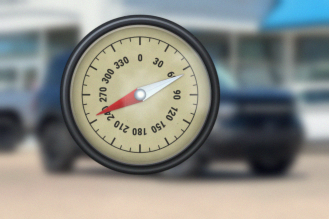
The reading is 245 (°)
